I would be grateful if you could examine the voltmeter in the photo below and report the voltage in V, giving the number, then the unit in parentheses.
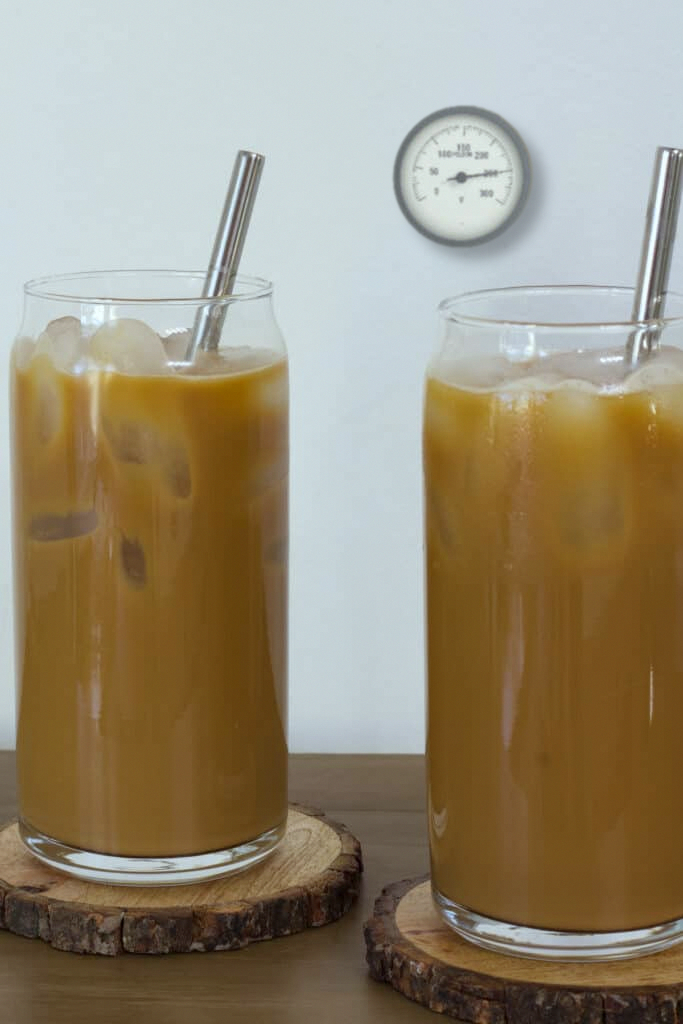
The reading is 250 (V)
